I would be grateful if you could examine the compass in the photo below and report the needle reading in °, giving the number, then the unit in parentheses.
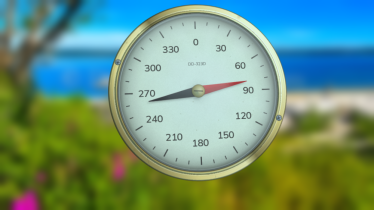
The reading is 80 (°)
